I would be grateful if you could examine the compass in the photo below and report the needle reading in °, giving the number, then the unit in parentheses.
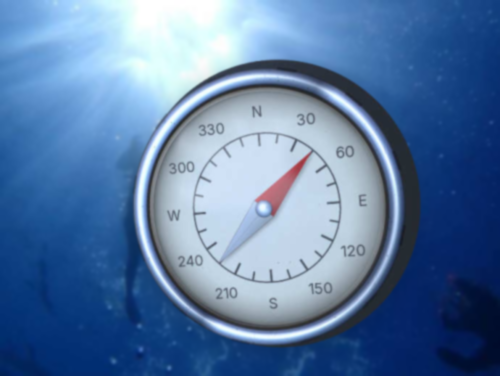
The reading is 45 (°)
